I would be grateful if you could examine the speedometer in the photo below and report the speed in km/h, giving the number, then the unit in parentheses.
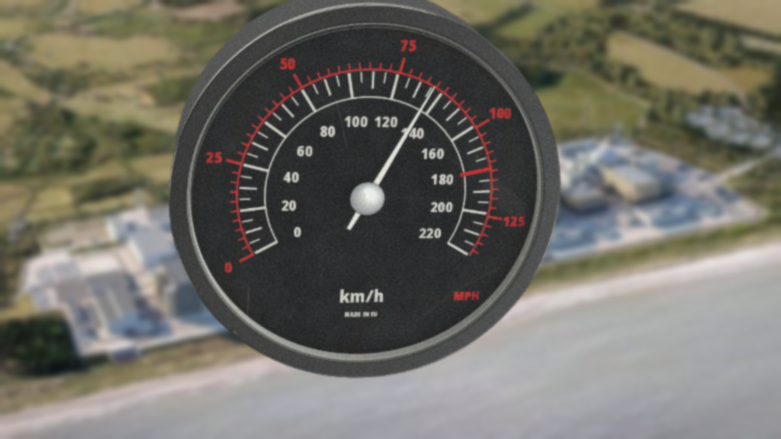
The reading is 135 (km/h)
